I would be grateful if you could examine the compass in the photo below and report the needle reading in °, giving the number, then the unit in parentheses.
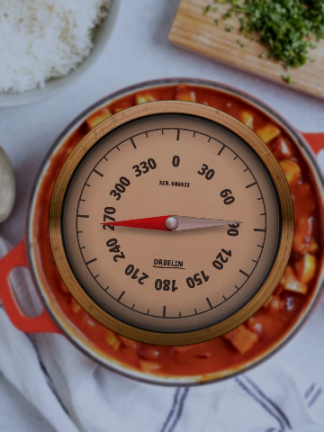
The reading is 265 (°)
